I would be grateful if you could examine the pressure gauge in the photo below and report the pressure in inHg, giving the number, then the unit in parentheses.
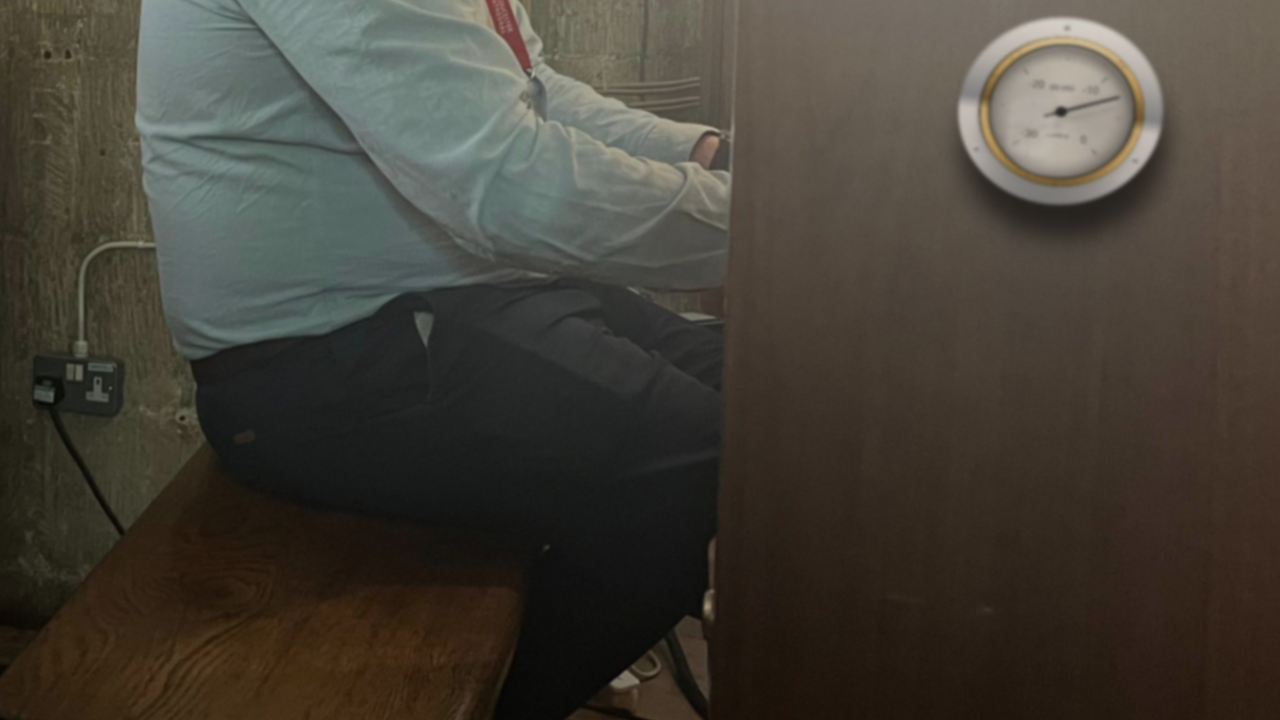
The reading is -7.5 (inHg)
